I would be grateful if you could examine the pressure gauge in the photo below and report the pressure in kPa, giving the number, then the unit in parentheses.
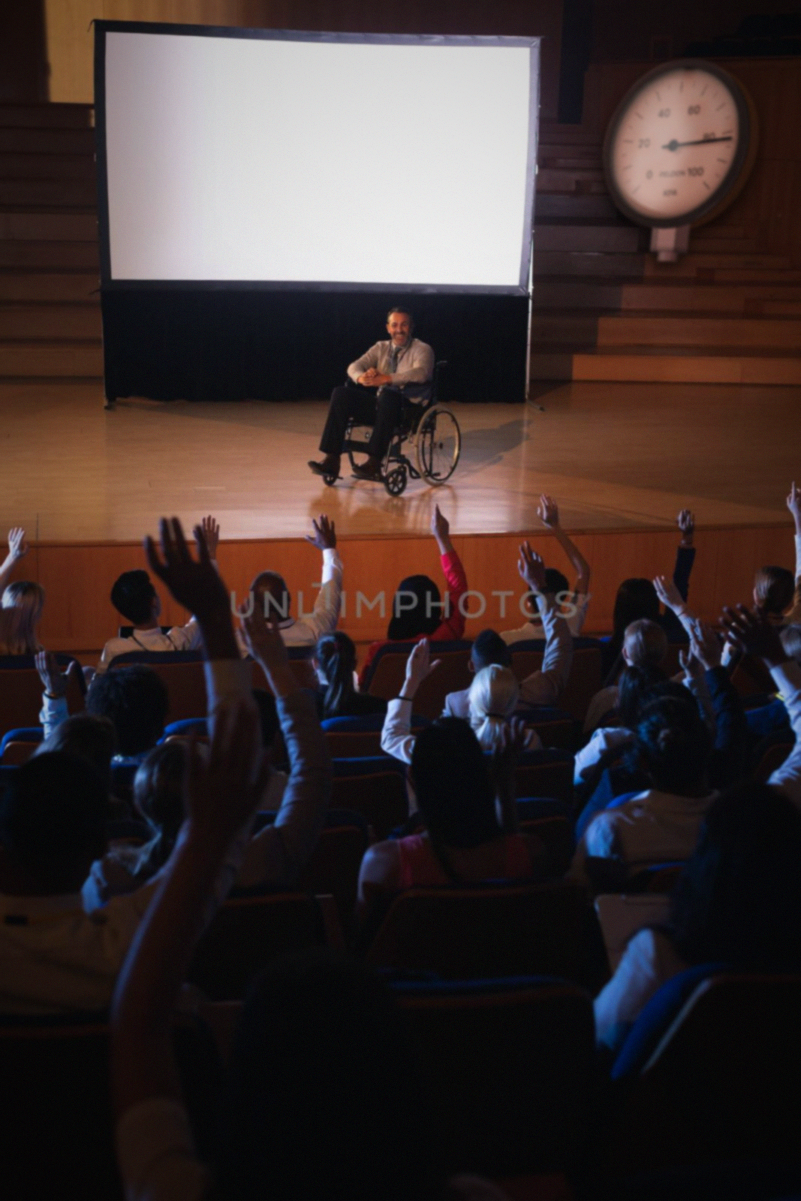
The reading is 82.5 (kPa)
